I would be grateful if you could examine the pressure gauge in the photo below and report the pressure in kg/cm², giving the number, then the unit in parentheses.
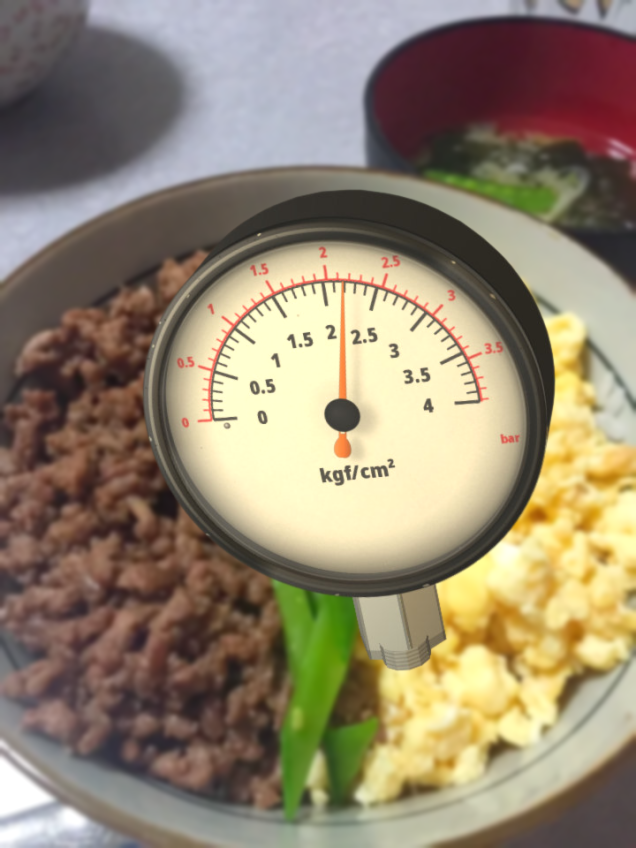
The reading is 2.2 (kg/cm²)
